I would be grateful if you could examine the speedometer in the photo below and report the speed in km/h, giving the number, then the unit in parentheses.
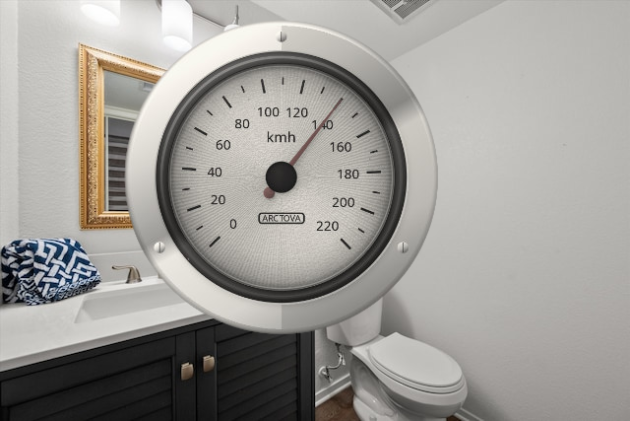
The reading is 140 (km/h)
